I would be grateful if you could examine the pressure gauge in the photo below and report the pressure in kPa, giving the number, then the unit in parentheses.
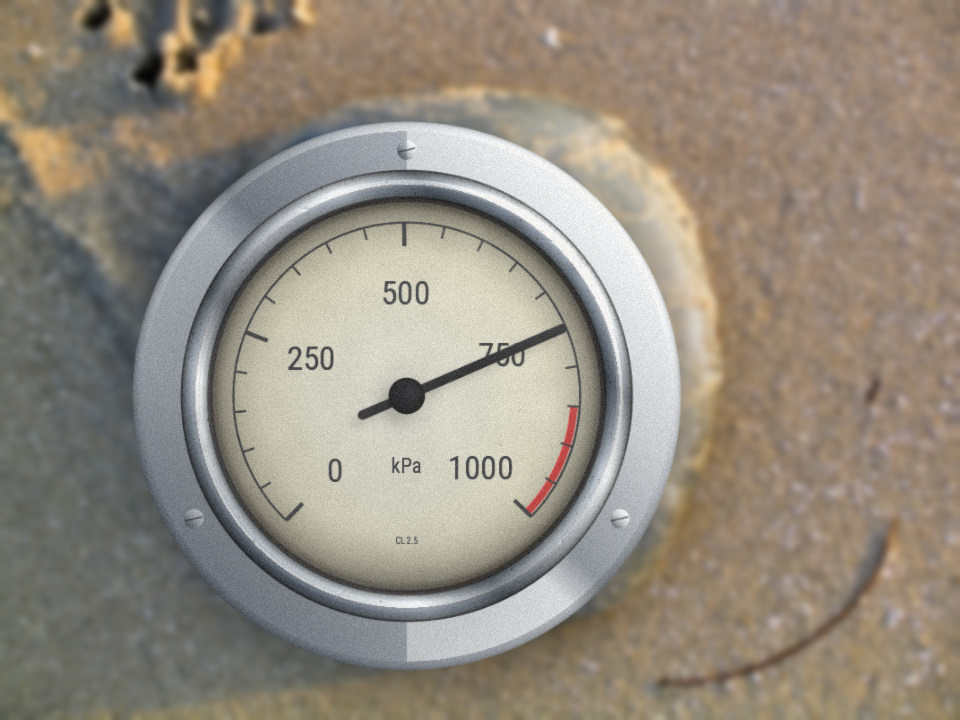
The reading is 750 (kPa)
